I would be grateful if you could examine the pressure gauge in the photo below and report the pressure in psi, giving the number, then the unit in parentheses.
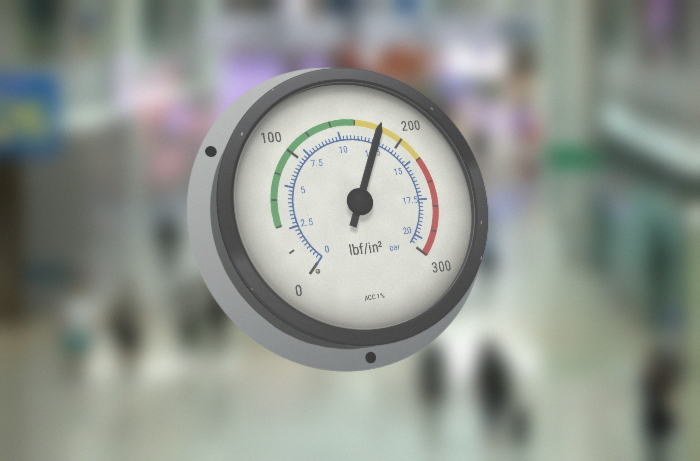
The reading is 180 (psi)
